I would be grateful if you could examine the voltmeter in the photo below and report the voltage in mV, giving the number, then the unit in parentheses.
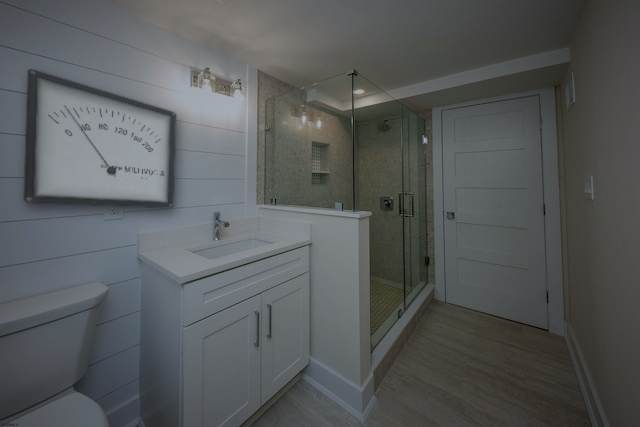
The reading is 30 (mV)
